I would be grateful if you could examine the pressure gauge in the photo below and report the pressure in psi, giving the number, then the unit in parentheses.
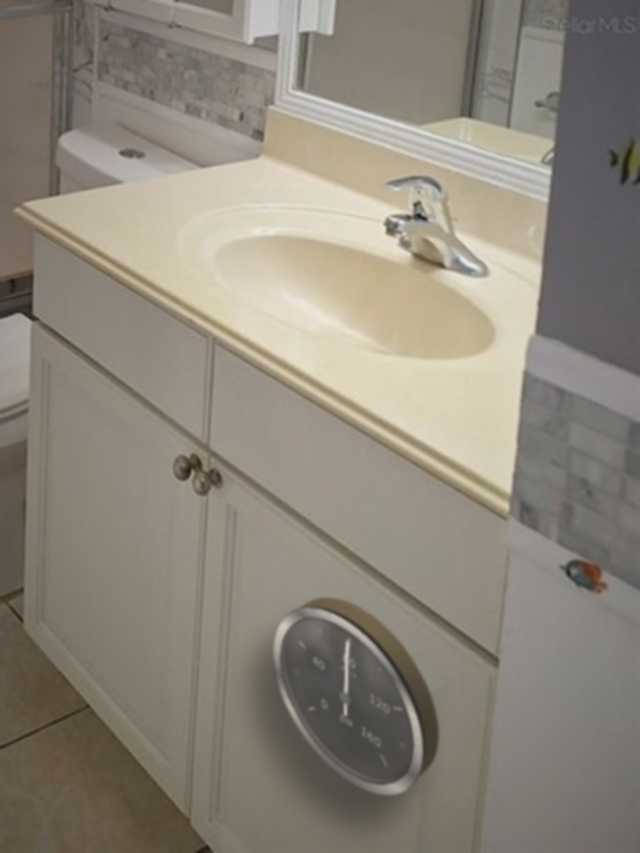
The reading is 80 (psi)
